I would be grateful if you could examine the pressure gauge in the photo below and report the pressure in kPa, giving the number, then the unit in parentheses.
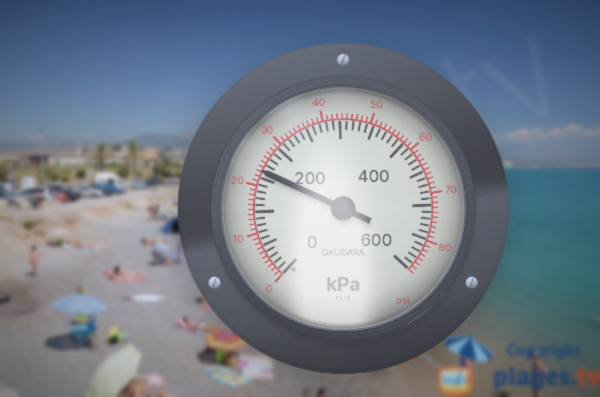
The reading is 160 (kPa)
